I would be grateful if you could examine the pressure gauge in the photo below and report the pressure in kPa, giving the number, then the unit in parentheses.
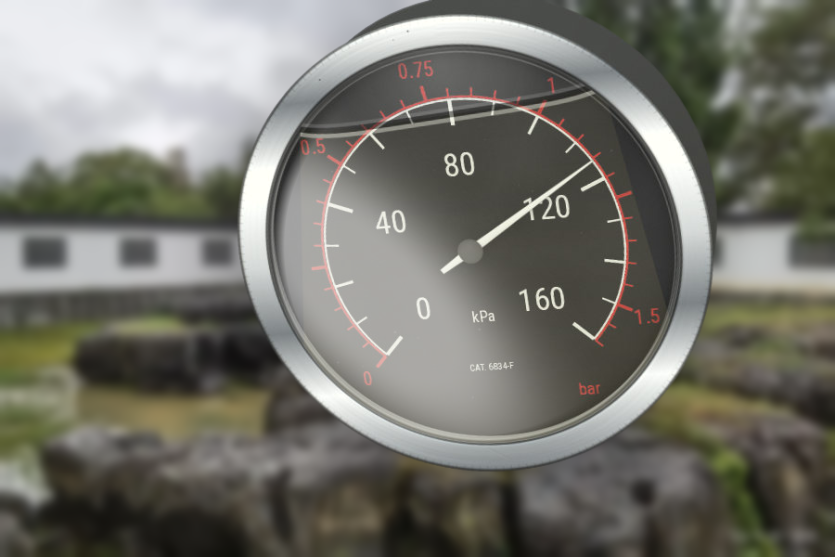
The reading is 115 (kPa)
